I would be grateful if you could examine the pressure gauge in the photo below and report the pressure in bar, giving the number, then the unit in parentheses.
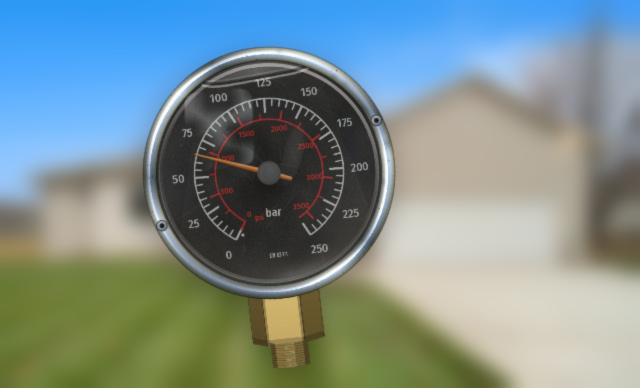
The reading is 65 (bar)
